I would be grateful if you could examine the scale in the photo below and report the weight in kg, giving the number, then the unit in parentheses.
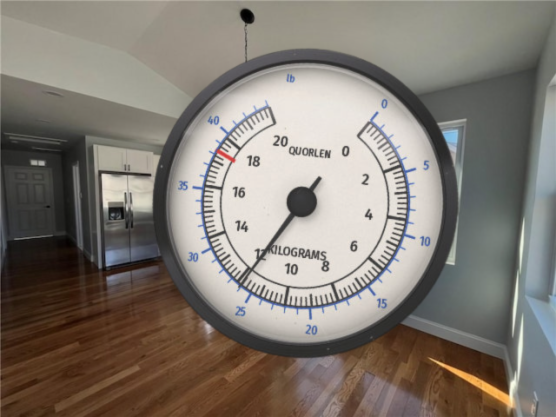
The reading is 11.8 (kg)
